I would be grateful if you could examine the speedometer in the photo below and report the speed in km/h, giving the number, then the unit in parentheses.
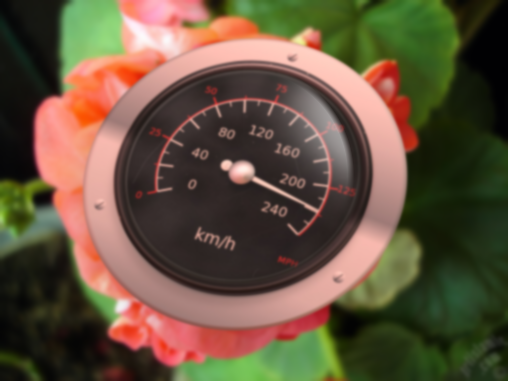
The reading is 220 (km/h)
